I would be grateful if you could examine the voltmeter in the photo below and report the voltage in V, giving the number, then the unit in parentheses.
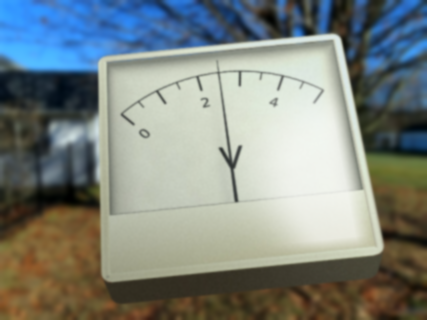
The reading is 2.5 (V)
